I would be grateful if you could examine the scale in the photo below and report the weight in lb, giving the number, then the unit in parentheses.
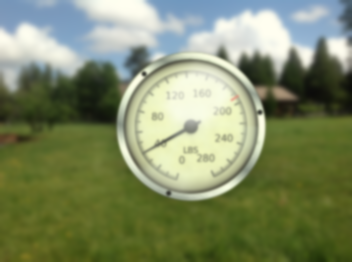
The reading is 40 (lb)
